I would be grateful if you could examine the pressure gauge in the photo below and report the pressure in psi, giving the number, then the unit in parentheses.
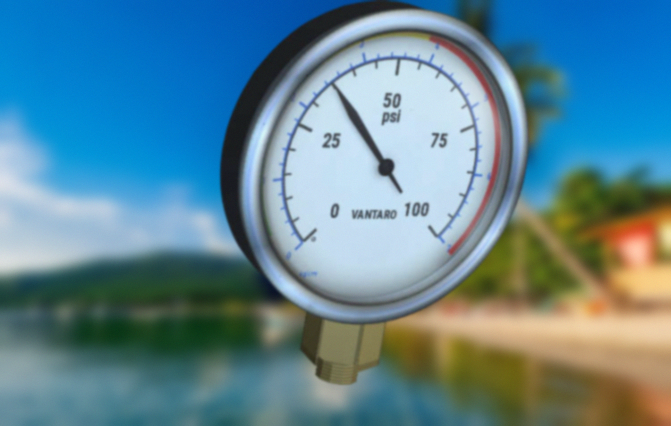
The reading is 35 (psi)
